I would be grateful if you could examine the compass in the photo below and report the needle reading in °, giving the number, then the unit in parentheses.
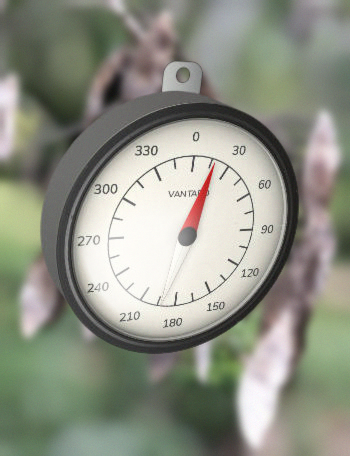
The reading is 15 (°)
